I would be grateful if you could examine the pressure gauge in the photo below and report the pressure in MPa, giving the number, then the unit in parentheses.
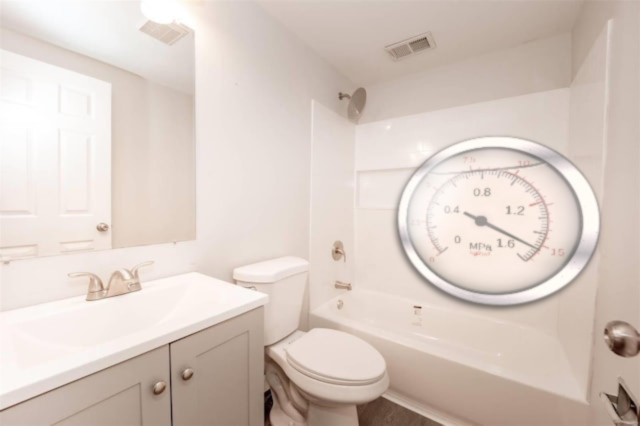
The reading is 1.5 (MPa)
